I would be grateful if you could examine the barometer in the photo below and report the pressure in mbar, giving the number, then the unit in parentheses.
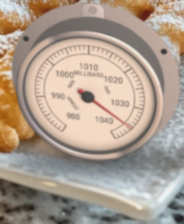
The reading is 1035 (mbar)
